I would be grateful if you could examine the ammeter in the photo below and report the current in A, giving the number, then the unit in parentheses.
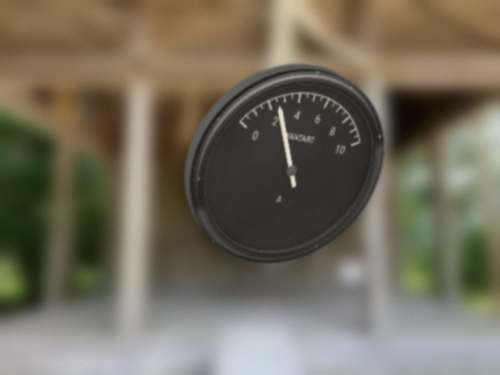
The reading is 2.5 (A)
